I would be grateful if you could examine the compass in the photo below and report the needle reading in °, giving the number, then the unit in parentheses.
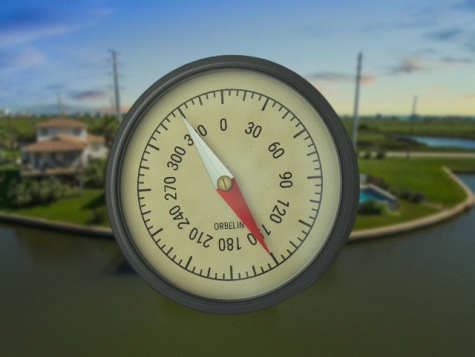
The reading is 150 (°)
